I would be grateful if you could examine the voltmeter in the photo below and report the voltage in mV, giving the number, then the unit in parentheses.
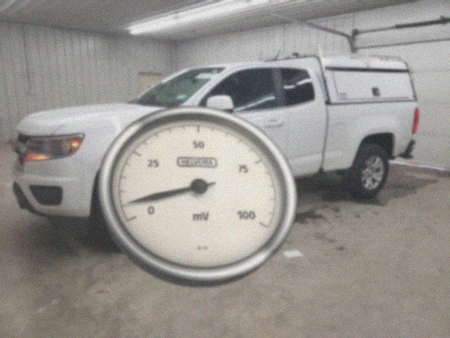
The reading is 5 (mV)
